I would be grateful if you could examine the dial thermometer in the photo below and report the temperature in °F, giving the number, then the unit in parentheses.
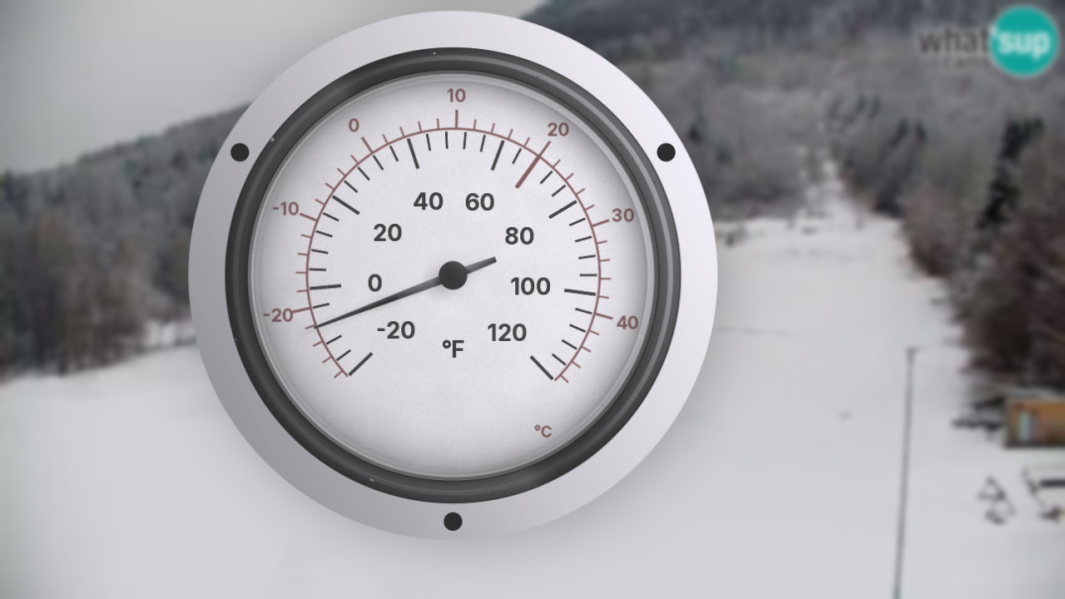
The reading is -8 (°F)
